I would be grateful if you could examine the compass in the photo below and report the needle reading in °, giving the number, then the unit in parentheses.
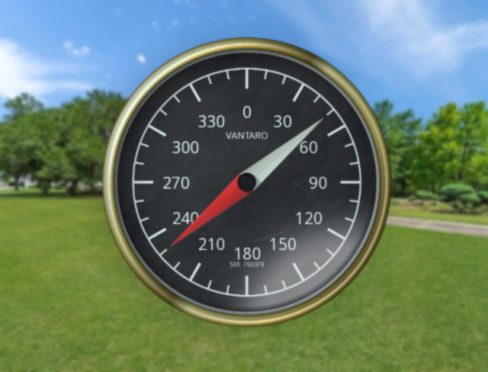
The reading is 230 (°)
